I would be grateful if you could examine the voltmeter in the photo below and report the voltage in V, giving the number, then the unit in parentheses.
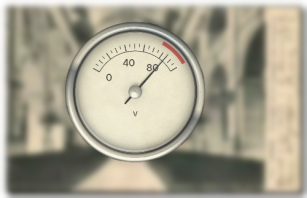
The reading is 85 (V)
